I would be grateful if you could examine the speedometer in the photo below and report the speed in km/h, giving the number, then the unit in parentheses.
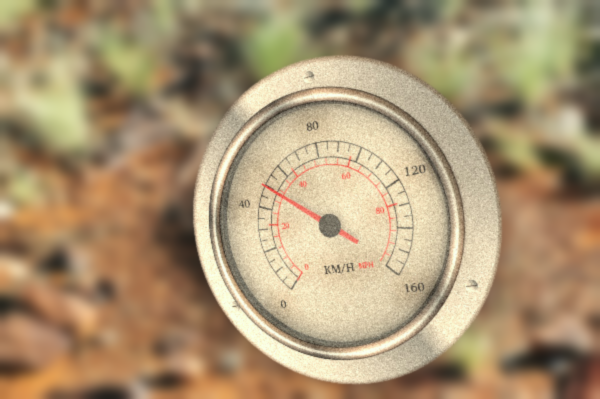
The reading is 50 (km/h)
